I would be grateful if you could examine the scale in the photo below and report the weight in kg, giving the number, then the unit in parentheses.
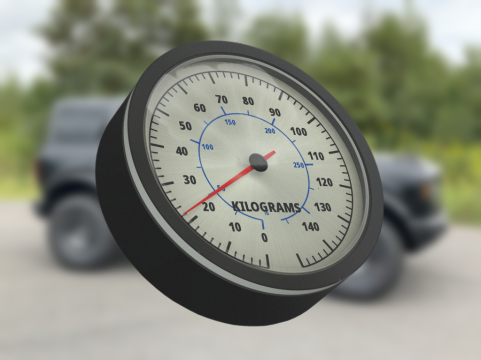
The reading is 22 (kg)
